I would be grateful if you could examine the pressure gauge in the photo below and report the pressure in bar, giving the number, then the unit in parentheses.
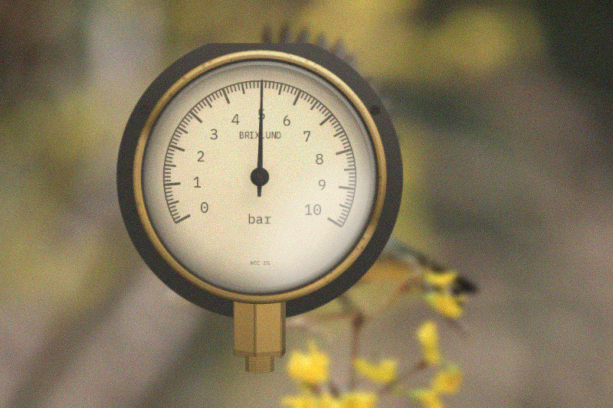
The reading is 5 (bar)
